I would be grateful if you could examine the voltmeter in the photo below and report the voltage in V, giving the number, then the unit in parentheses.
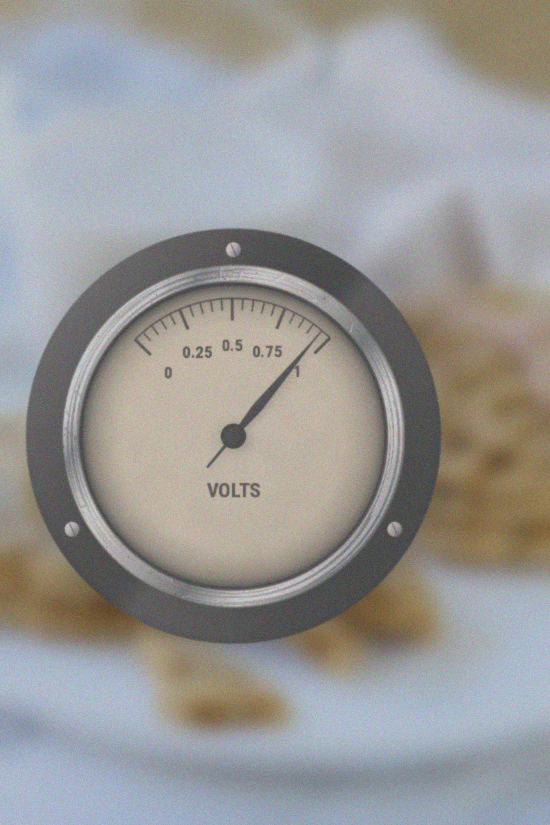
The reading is 0.95 (V)
